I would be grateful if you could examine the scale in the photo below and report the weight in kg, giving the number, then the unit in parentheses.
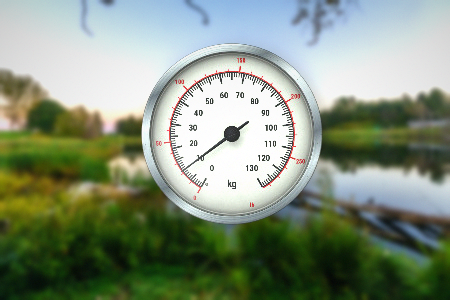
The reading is 10 (kg)
